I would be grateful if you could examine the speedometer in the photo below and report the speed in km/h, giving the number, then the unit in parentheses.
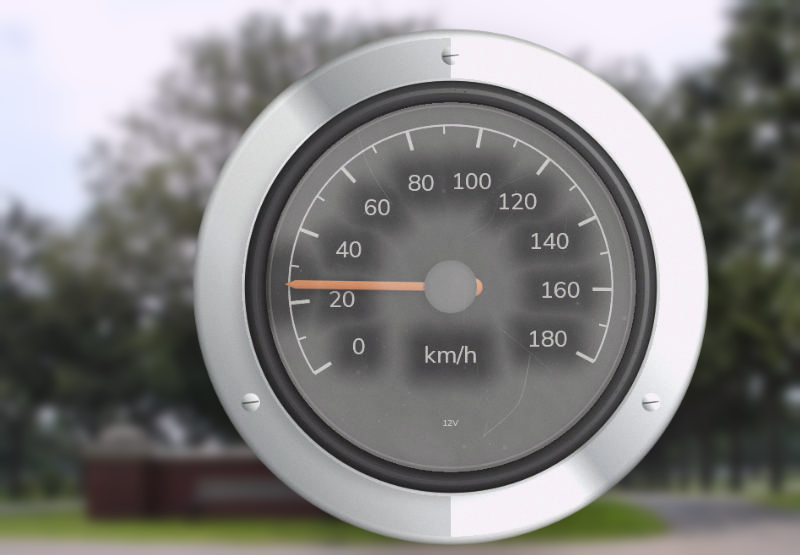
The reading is 25 (km/h)
